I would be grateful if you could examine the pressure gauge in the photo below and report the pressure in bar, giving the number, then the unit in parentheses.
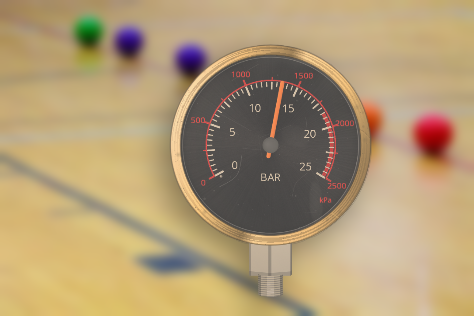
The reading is 13.5 (bar)
